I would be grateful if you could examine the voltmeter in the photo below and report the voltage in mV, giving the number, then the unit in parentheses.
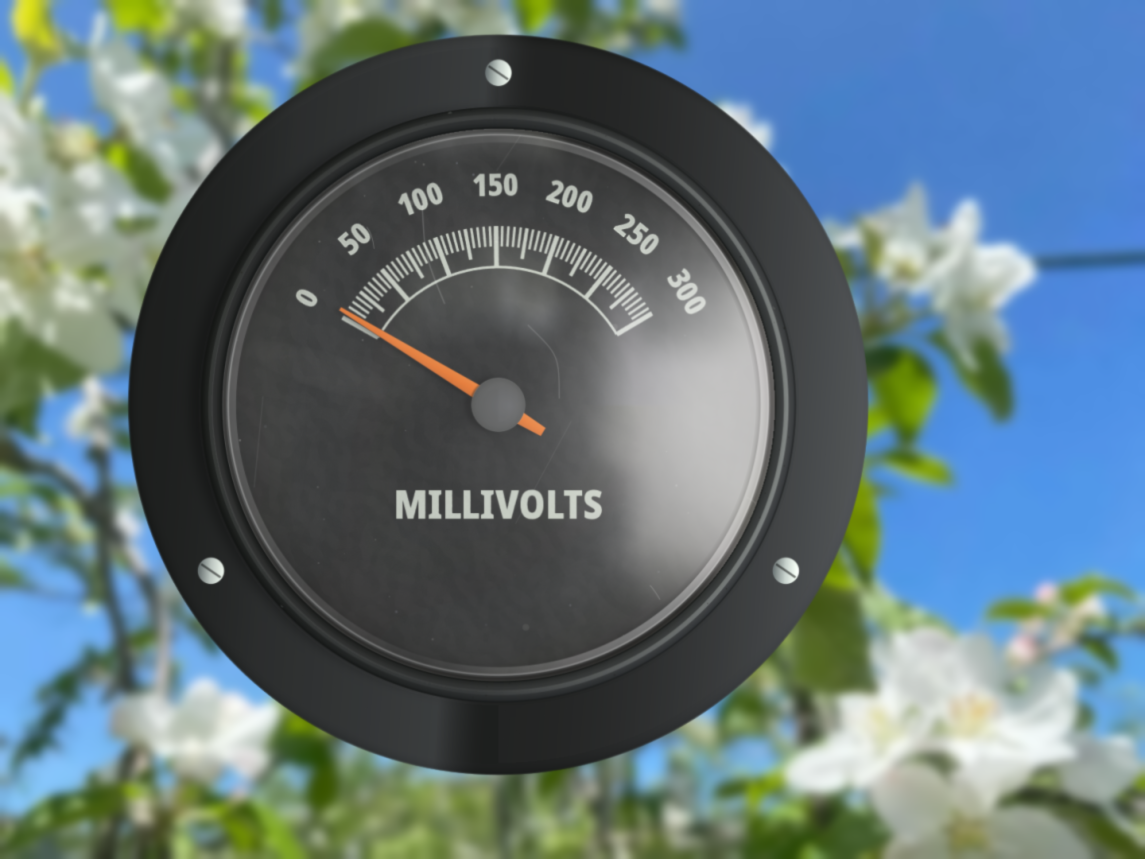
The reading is 5 (mV)
